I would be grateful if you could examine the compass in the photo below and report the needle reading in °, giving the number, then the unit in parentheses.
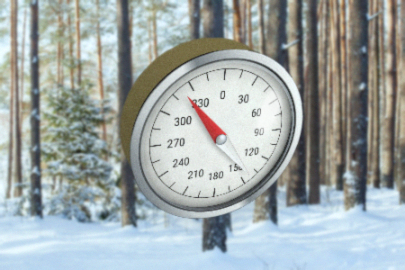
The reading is 322.5 (°)
